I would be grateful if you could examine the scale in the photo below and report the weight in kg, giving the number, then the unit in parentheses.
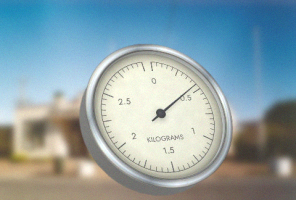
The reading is 0.45 (kg)
